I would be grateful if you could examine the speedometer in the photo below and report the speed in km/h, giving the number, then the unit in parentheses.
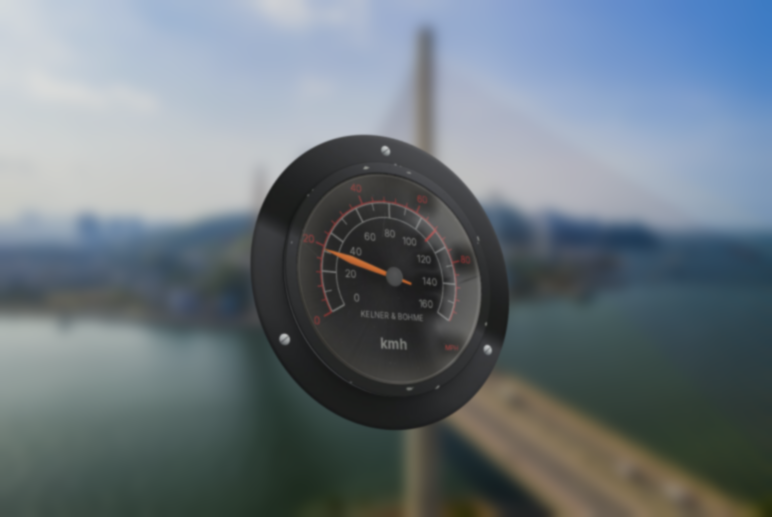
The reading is 30 (km/h)
